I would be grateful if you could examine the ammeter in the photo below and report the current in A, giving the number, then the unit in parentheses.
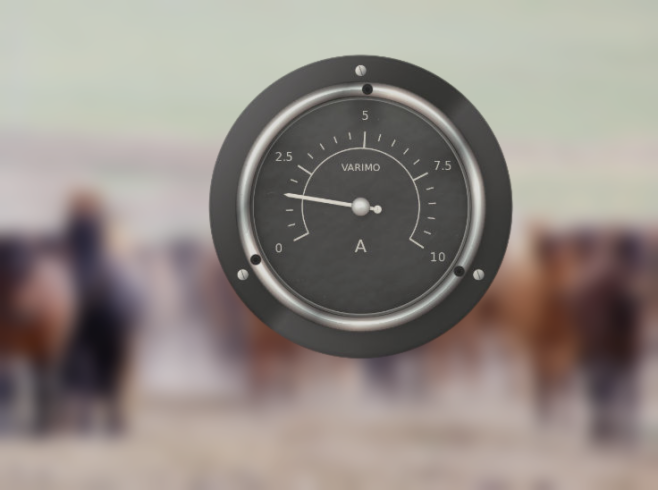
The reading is 1.5 (A)
